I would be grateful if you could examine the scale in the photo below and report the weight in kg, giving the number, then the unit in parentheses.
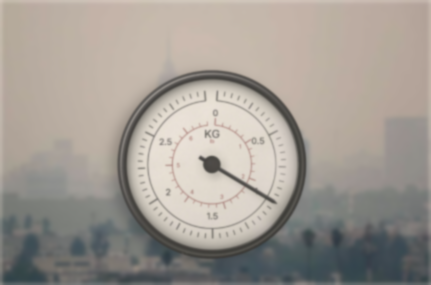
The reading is 1 (kg)
